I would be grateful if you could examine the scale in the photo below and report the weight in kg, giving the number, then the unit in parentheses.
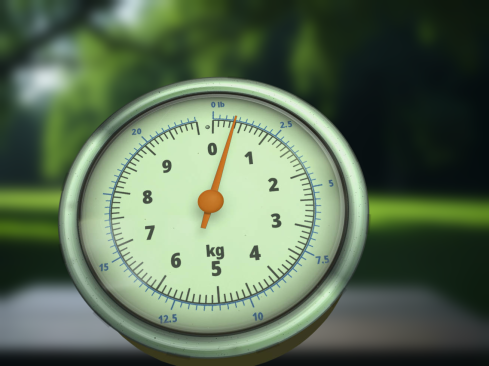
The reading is 0.4 (kg)
